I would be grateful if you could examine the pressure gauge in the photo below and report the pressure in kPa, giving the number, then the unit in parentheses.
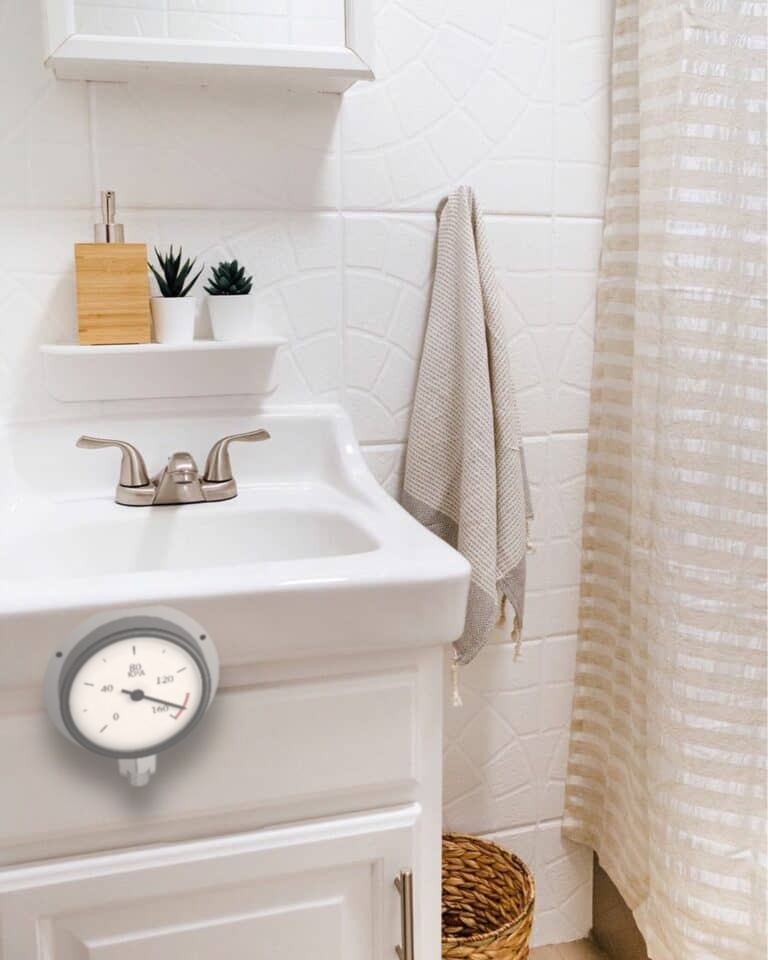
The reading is 150 (kPa)
